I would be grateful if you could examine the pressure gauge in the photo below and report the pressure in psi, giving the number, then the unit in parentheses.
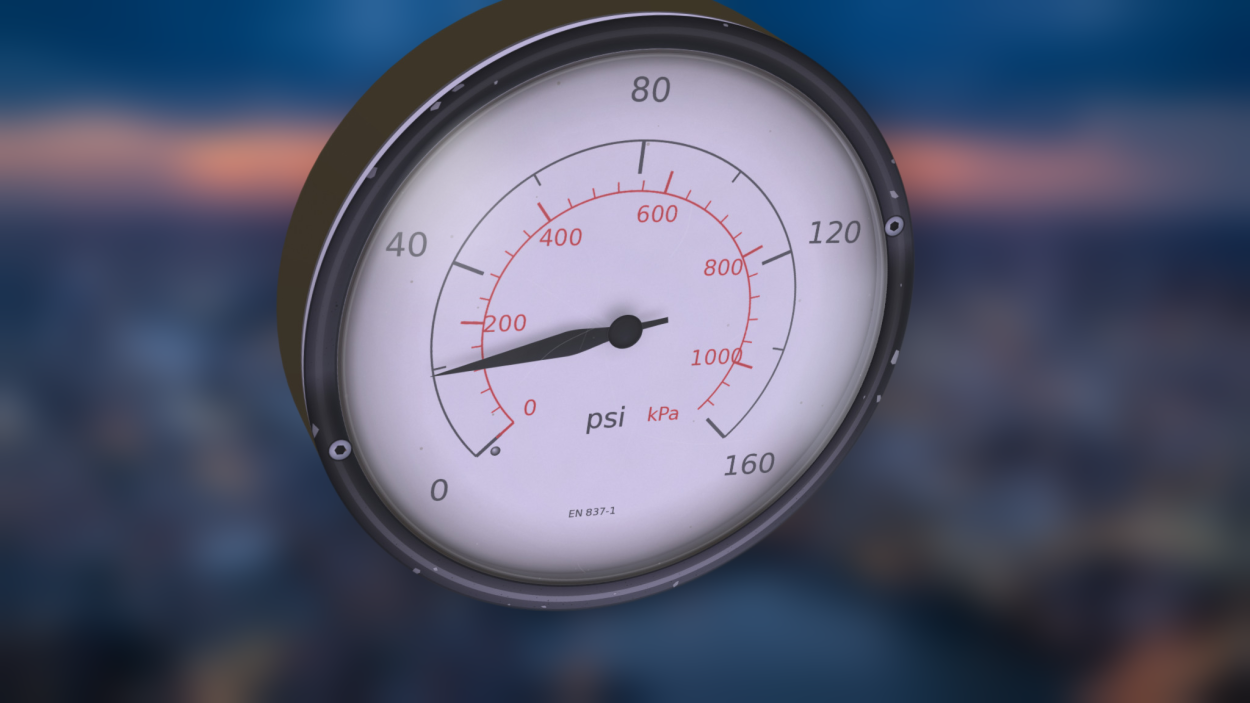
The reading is 20 (psi)
